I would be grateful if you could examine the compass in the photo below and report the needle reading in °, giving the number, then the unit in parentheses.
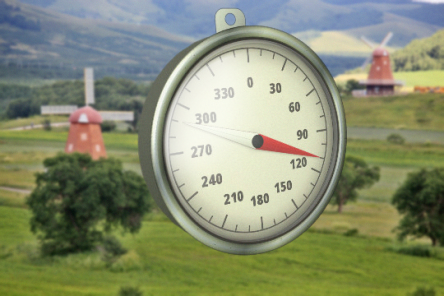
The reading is 110 (°)
